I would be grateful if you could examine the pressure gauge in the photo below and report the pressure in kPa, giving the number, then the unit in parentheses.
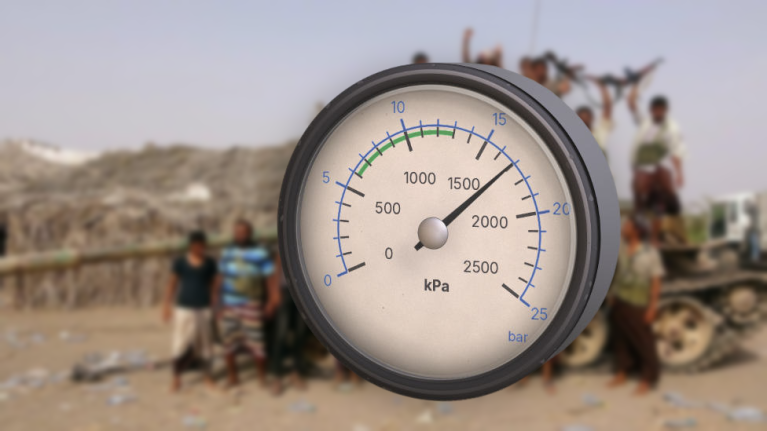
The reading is 1700 (kPa)
